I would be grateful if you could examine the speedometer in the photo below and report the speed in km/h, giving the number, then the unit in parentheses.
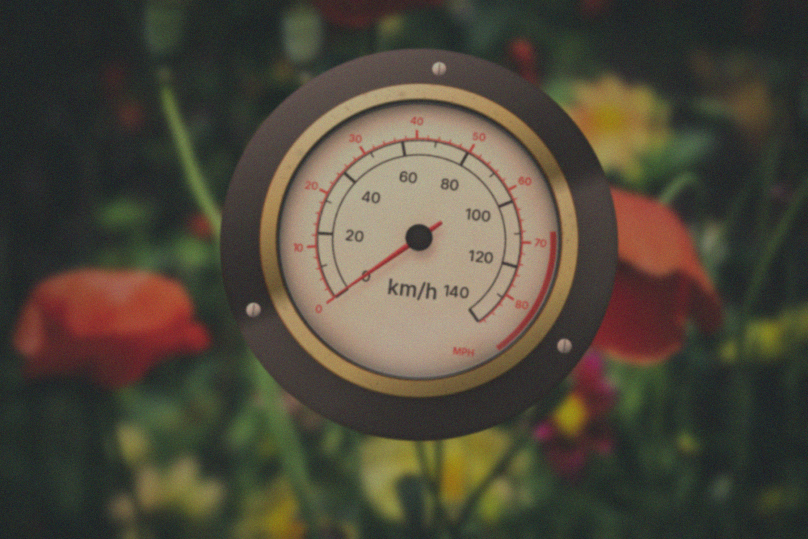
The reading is 0 (km/h)
